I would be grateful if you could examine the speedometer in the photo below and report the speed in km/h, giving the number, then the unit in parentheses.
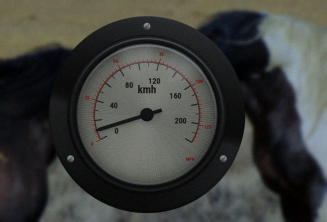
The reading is 10 (km/h)
